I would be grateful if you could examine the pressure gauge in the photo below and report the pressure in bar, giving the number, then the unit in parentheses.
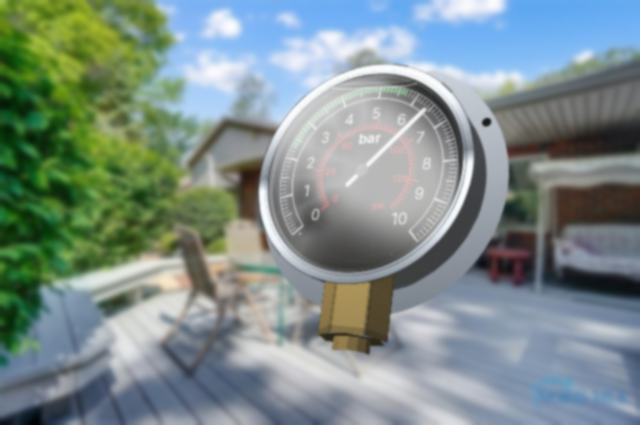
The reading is 6.5 (bar)
